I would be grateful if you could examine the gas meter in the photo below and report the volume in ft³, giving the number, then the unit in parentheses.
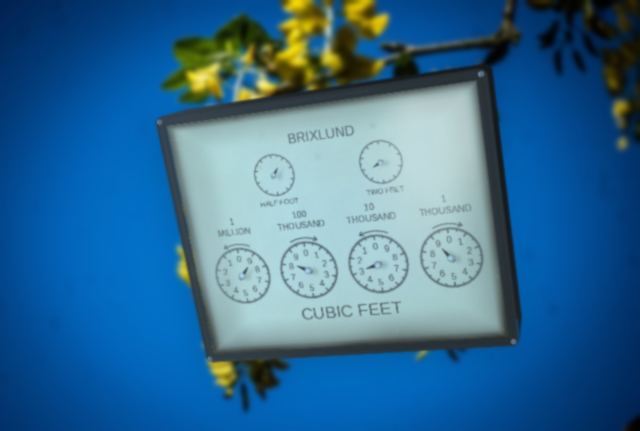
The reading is 882900 (ft³)
